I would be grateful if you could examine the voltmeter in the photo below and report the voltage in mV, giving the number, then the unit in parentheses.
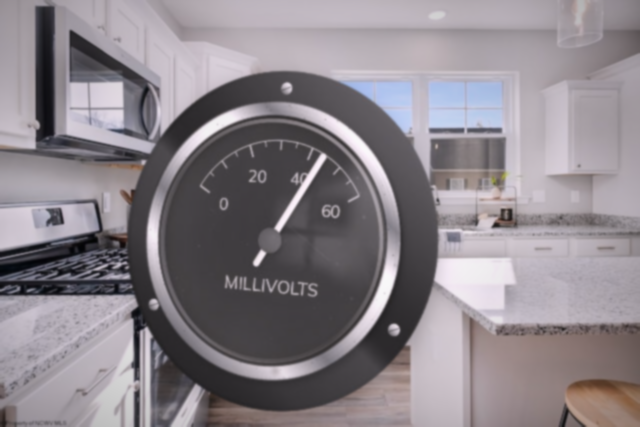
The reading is 45 (mV)
